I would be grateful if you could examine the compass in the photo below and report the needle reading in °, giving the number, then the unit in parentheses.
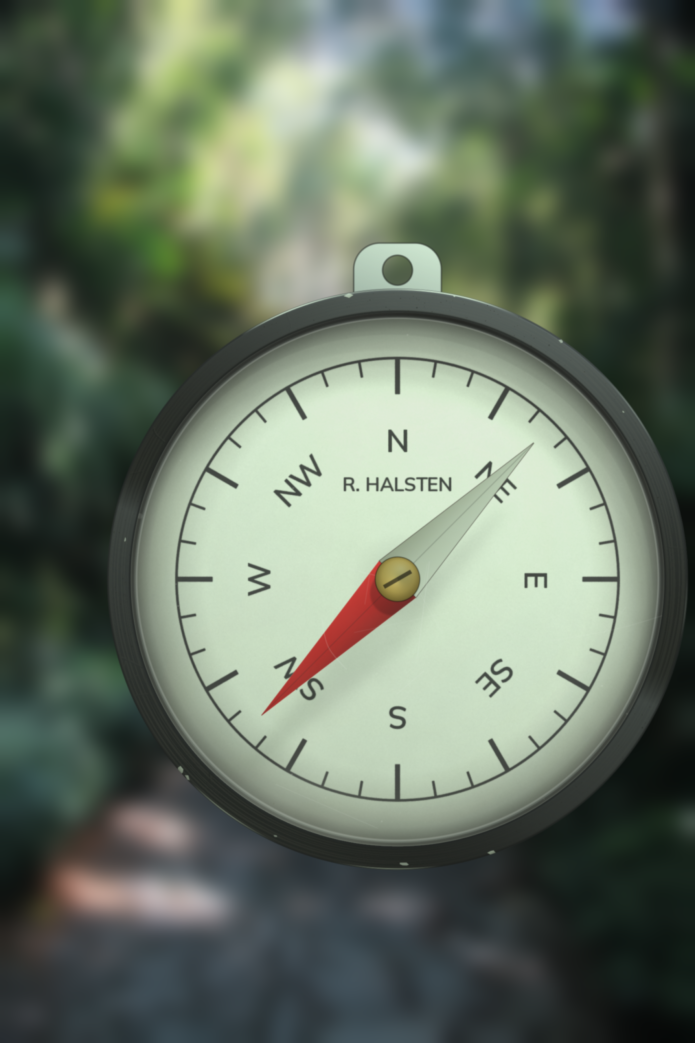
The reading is 225 (°)
